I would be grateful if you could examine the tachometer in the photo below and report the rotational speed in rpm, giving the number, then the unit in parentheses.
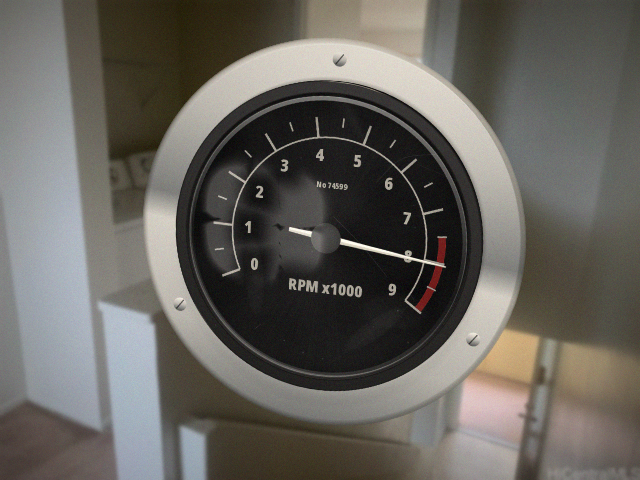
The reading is 8000 (rpm)
